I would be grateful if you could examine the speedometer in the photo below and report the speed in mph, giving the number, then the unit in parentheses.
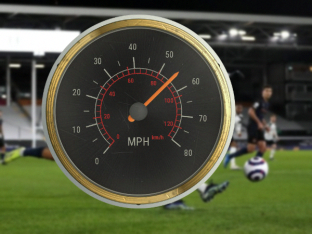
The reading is 55 (mph)
